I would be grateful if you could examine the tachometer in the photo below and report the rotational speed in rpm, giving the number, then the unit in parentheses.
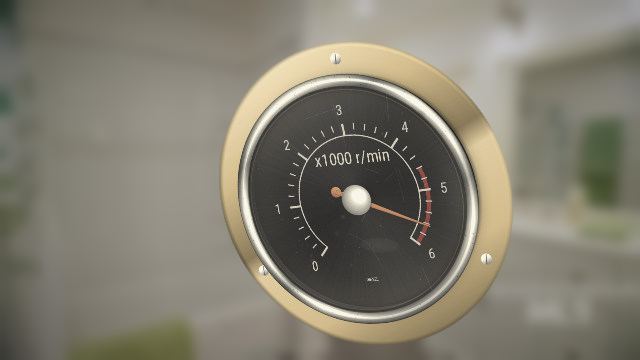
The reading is 5600 (rpm)
